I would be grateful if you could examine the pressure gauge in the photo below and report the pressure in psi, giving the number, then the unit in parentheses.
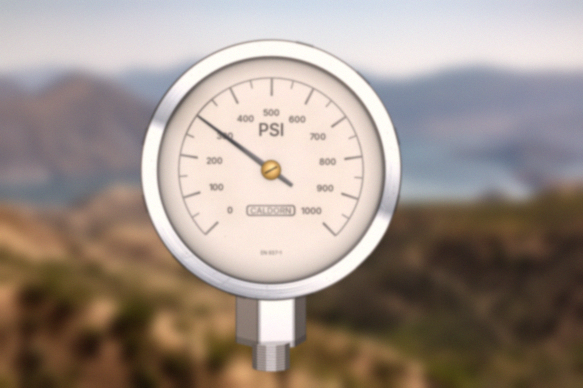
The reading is 300 (psi)
